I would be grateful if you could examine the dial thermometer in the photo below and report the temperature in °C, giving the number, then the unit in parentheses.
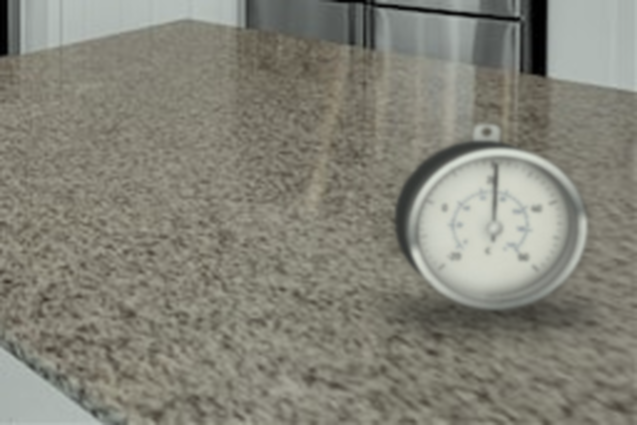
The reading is 20 (°C)
